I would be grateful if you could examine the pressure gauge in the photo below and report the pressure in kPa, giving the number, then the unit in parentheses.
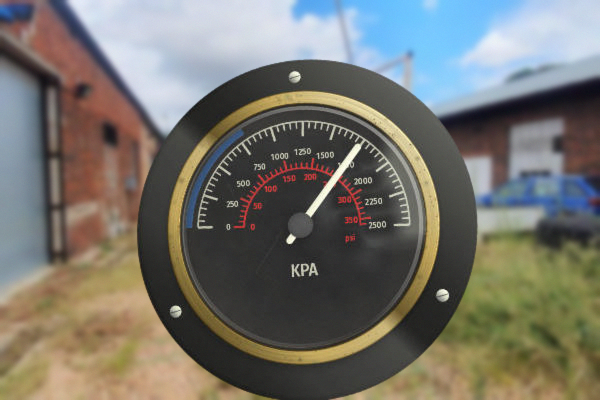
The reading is 1750 (kPa)
